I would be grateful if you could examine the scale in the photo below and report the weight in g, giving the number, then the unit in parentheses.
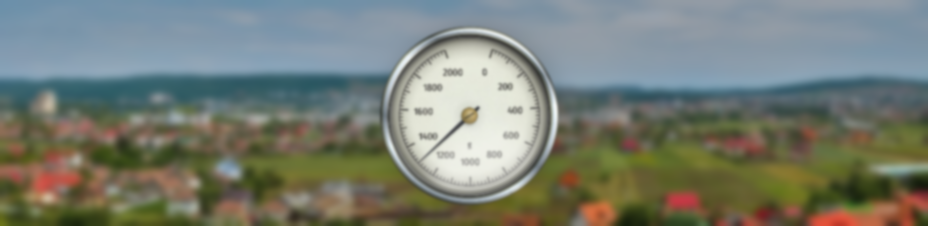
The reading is 1300 (g)
